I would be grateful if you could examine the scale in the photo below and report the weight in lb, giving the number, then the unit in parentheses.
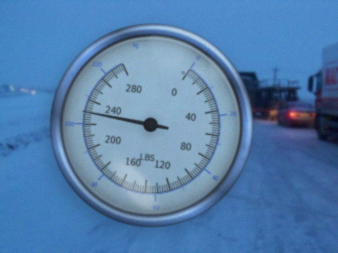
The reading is 230 (lb)
